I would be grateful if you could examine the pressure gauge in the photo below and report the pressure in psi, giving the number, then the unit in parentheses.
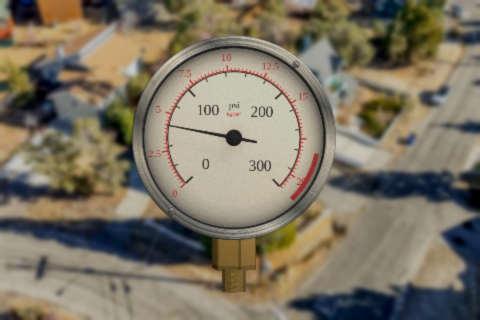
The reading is 60 (psi)
